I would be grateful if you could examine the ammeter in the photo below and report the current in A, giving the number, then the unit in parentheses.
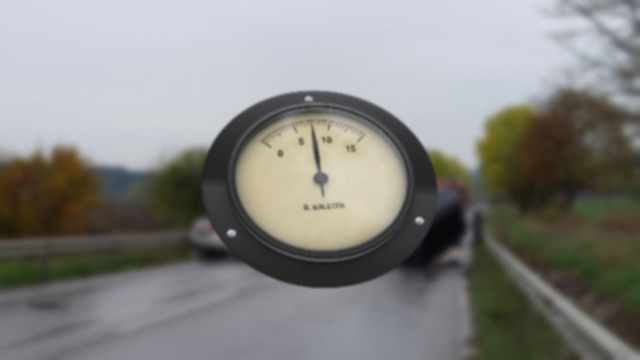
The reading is 7.5 (A)
